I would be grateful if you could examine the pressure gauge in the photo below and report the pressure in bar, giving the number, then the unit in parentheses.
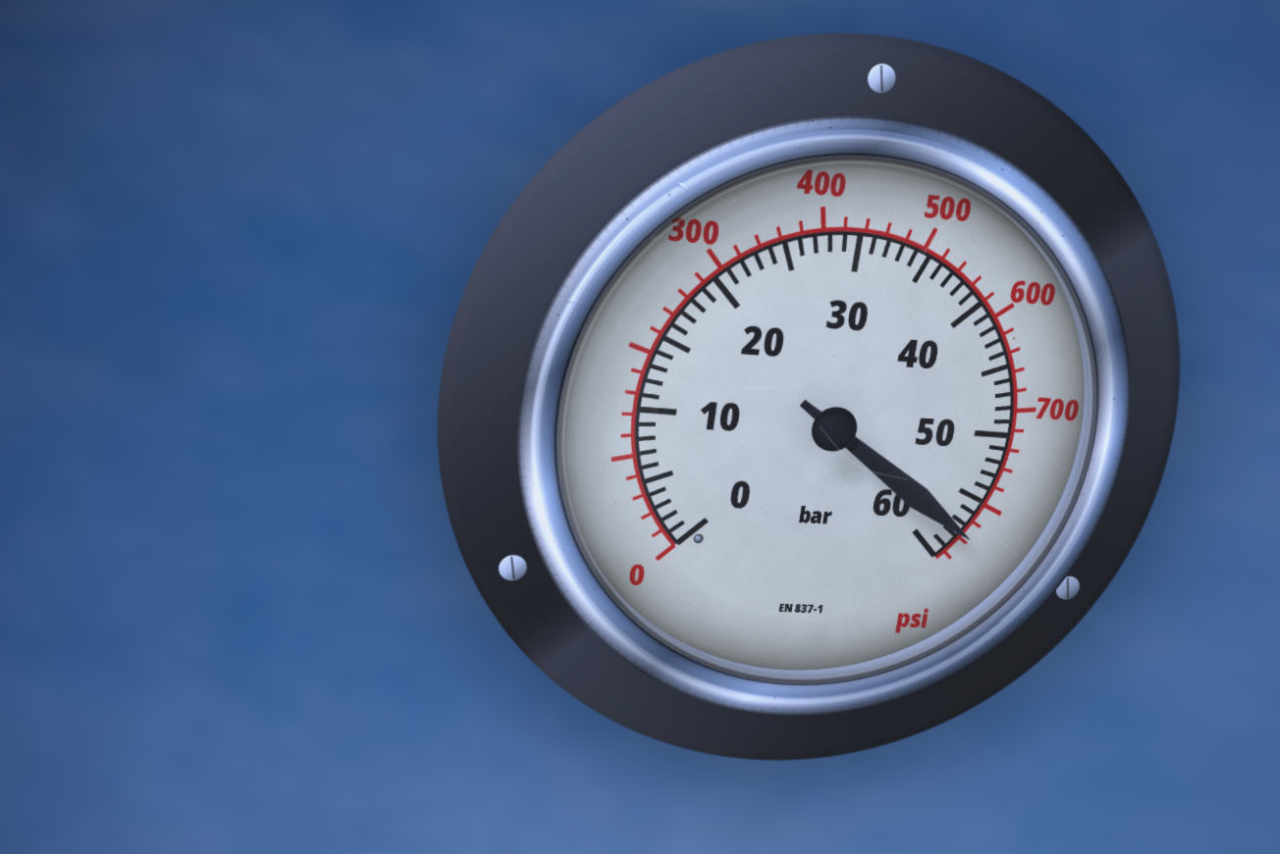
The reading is 57.5 (bar)
